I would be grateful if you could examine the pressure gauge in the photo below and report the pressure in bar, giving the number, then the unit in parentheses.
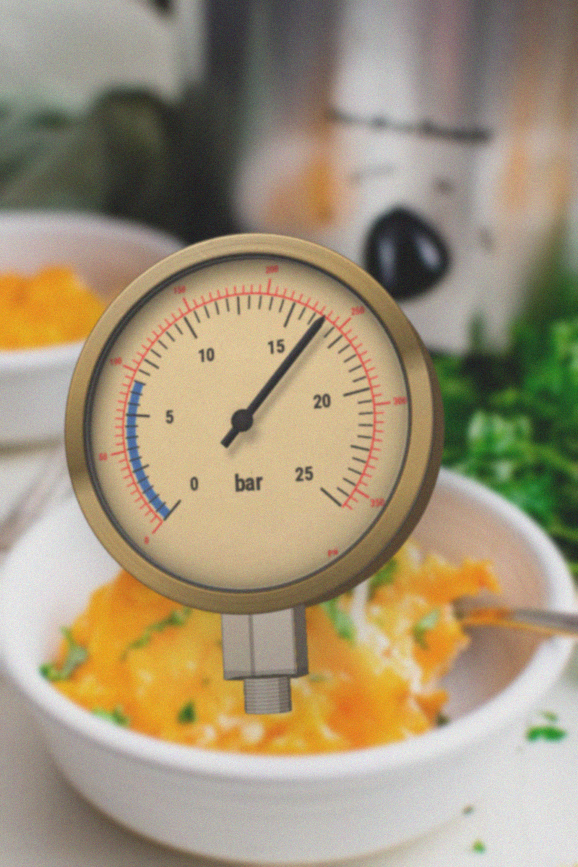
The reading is 16.5 (bar)
